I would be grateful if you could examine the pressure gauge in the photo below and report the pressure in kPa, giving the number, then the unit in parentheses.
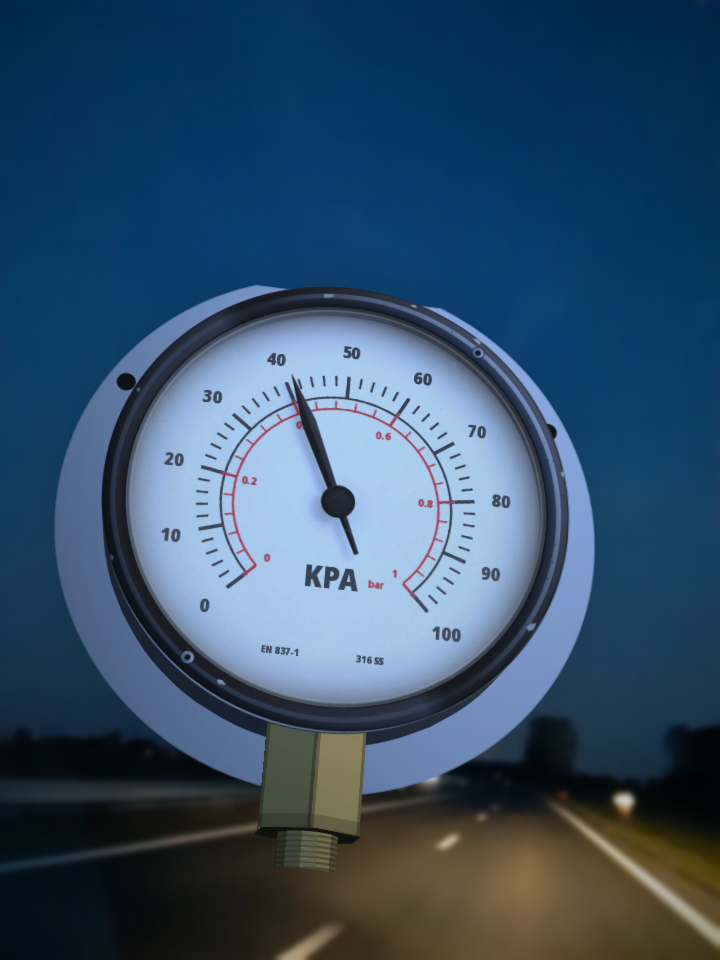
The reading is 41 (kPa)
